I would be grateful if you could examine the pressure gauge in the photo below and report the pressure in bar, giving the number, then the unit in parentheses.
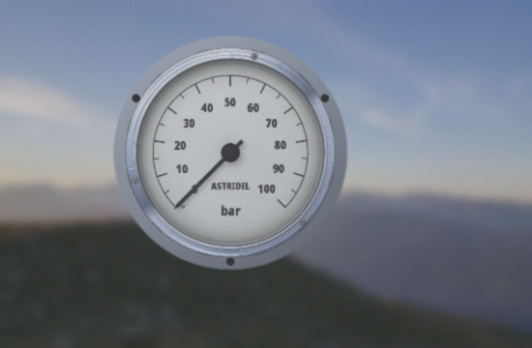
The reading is 0 (bar)
